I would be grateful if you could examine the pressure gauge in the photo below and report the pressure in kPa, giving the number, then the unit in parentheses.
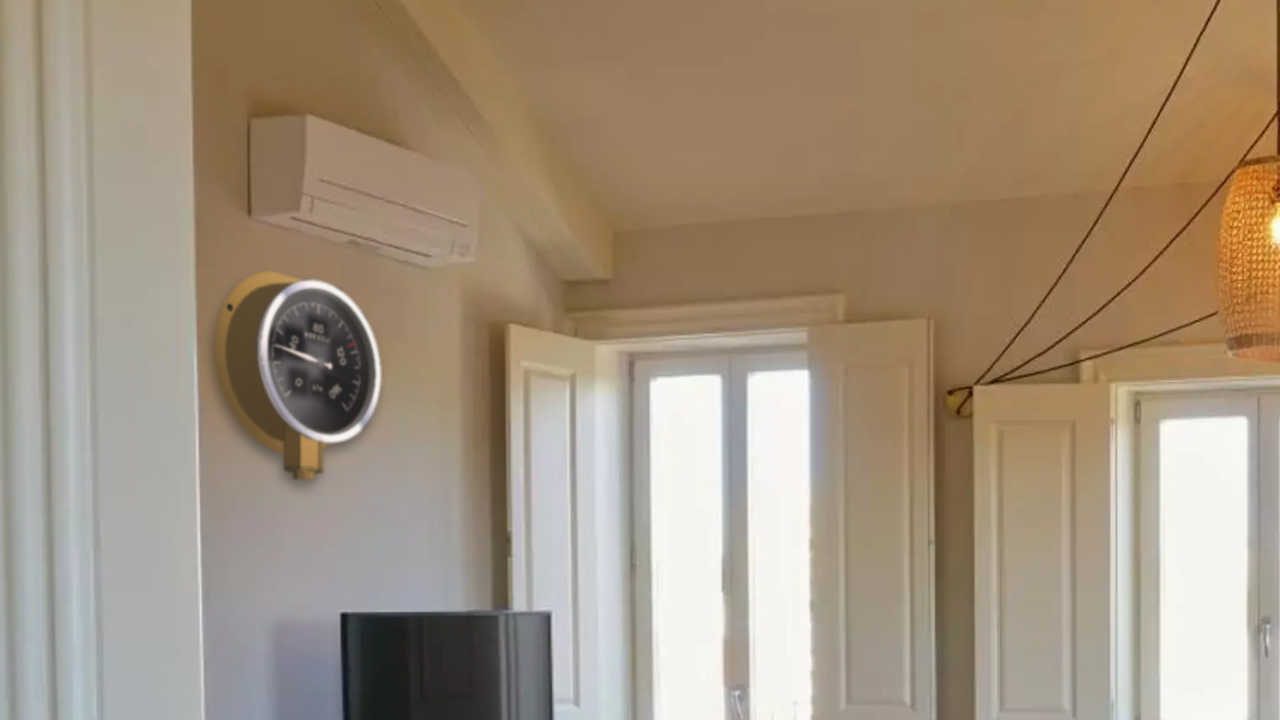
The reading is 30 (kPa)
